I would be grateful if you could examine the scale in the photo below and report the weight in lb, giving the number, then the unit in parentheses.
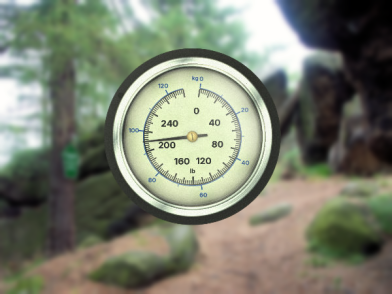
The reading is 210 (lb)
